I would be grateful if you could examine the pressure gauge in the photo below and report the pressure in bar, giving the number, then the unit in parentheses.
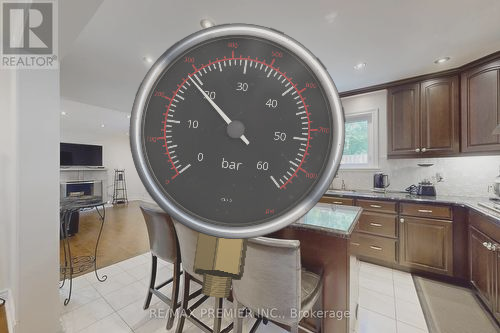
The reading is 19 (bar)
